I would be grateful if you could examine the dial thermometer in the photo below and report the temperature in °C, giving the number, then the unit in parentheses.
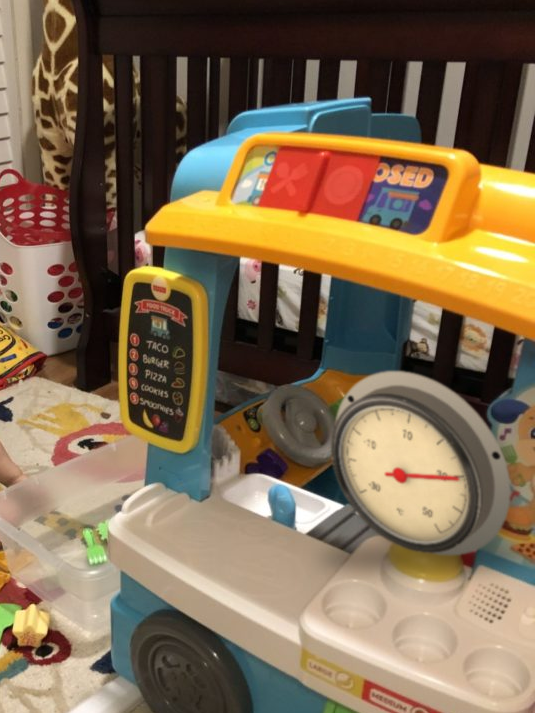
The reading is 30 (°C)
